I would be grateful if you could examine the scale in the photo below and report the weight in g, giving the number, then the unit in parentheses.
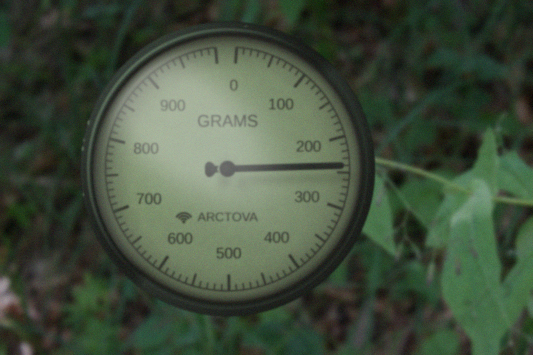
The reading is 240 (g)
